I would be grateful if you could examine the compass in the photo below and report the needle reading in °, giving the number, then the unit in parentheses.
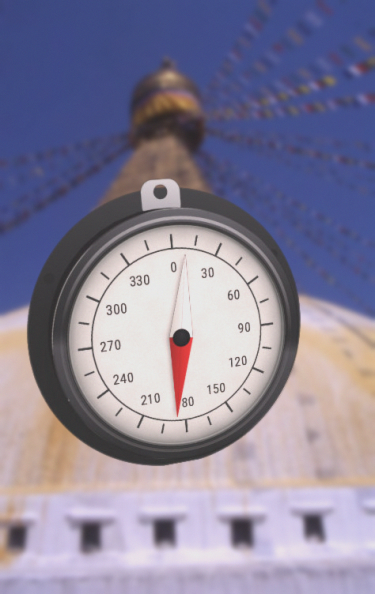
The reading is 187.5 (°)
